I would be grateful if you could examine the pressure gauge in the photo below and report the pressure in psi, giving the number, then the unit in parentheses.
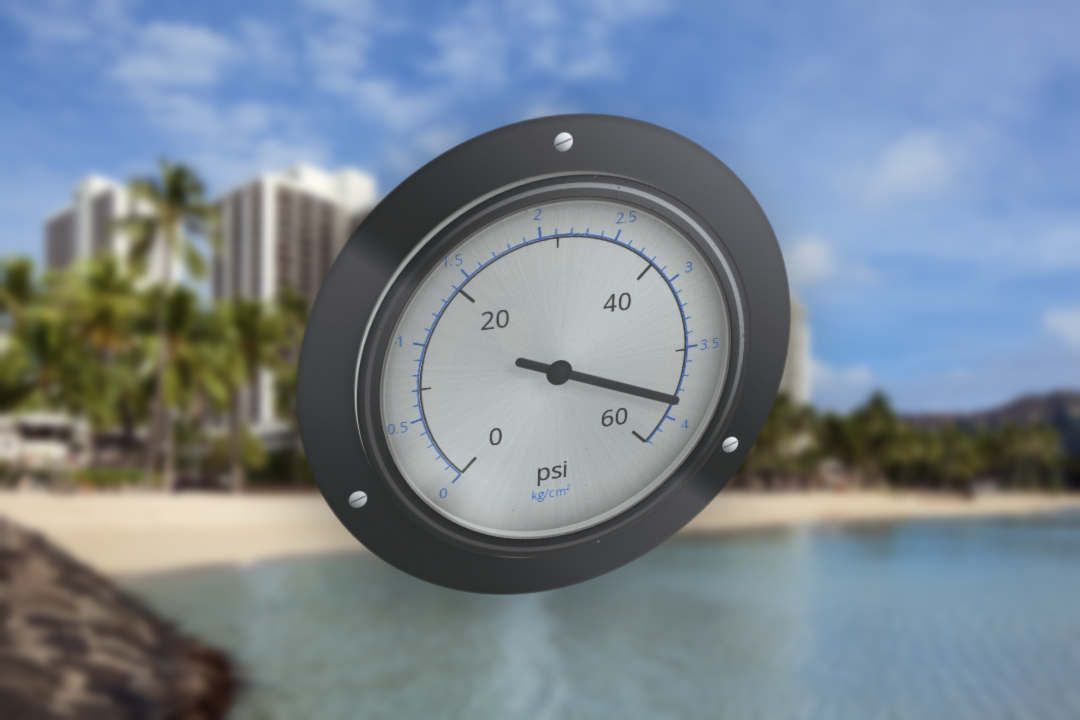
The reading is 55 (psi)
